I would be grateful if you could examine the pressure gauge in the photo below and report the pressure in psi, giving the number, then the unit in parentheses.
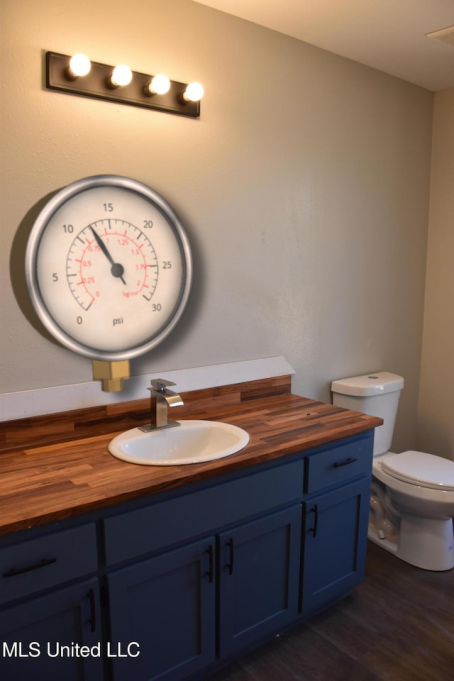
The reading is 12 (psi)
